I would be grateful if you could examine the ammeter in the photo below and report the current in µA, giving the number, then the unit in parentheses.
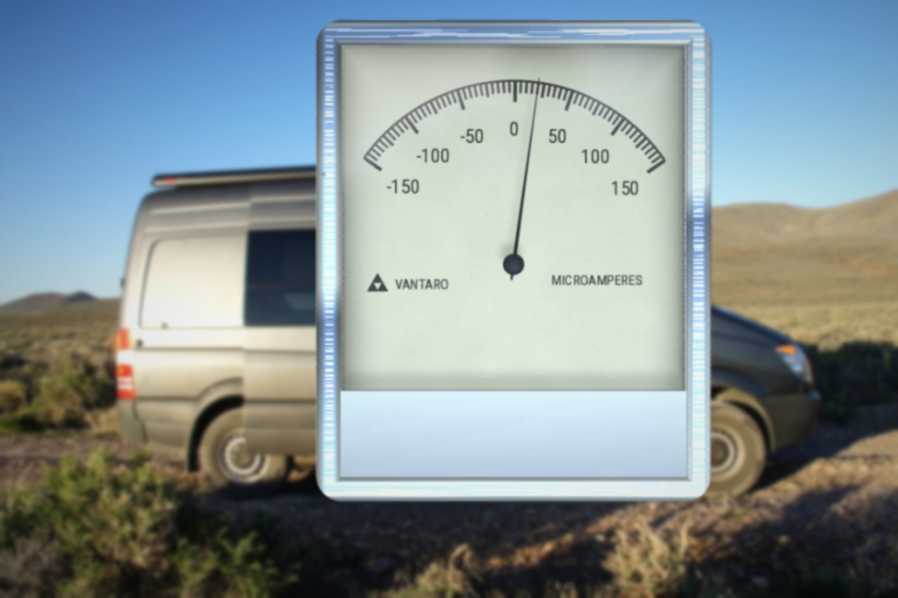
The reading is 20 (µA)
